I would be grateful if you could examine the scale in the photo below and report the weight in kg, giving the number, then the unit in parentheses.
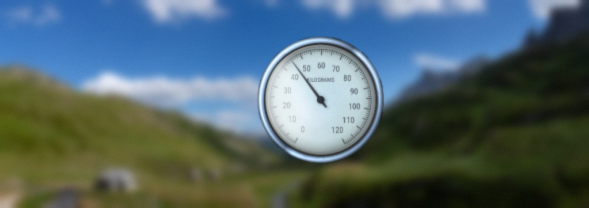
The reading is 45 (kg)
